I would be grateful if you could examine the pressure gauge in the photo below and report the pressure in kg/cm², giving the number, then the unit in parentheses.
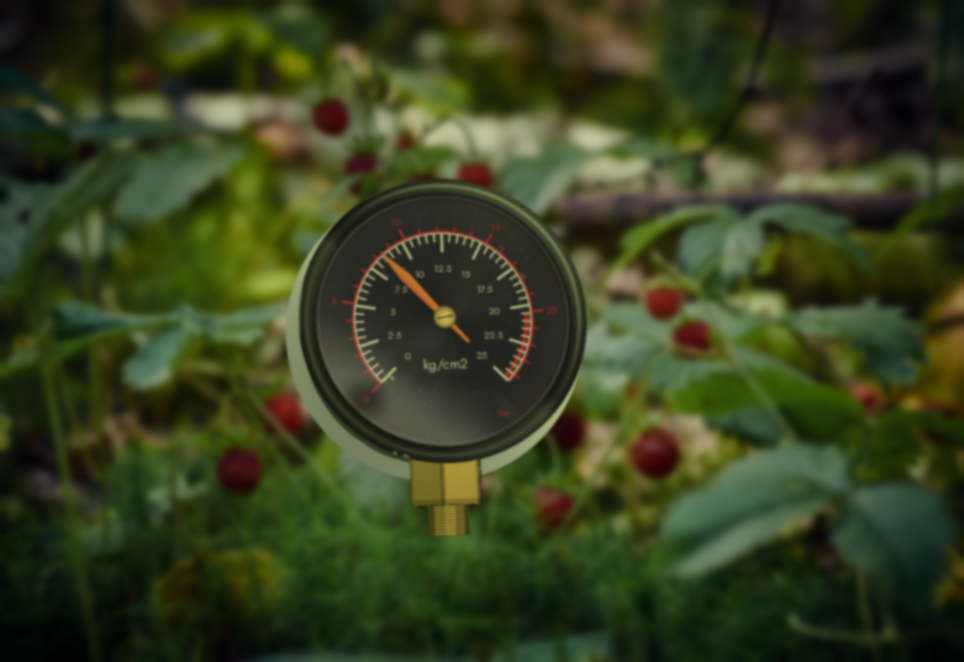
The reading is 8.5 (kg/cm²)
